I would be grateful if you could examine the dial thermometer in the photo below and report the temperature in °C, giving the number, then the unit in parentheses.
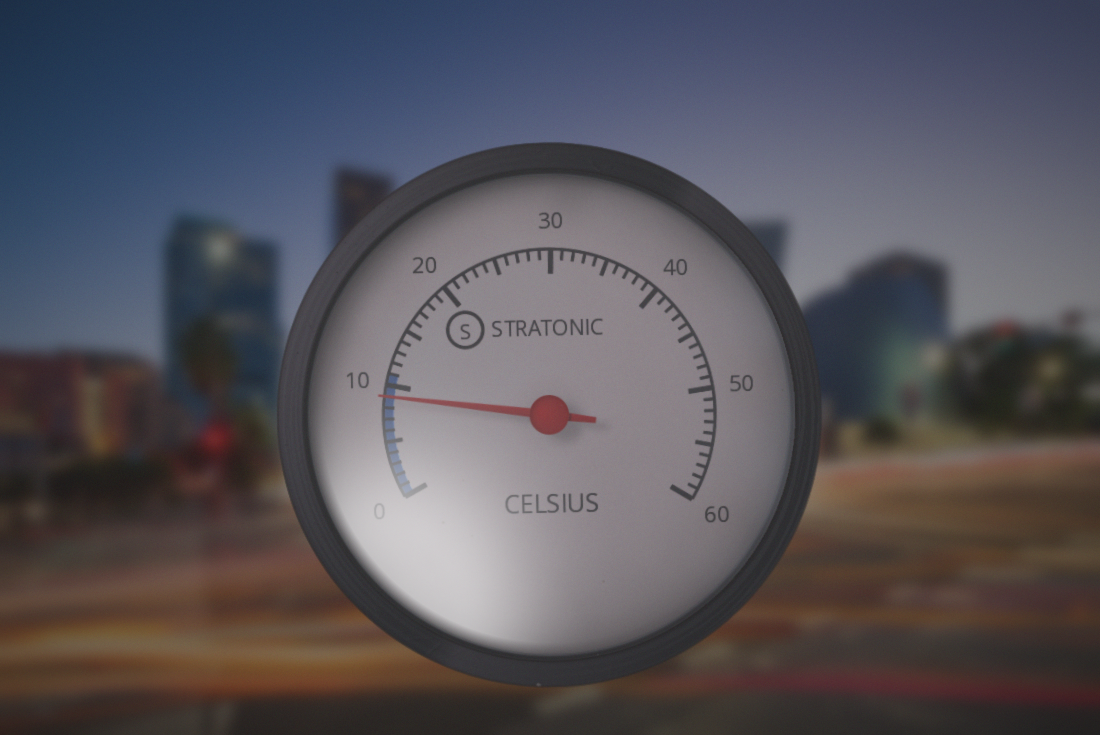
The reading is 9 (°C)
